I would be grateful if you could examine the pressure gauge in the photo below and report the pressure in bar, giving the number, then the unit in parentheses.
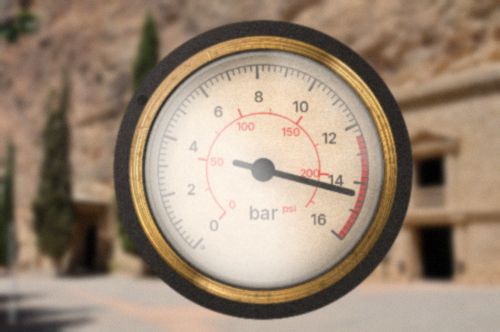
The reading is 14.4 (bar)
